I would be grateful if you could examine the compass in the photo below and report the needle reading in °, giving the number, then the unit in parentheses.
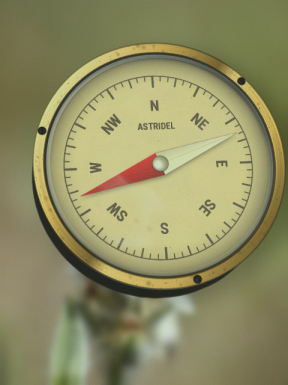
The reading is 250 (°)
